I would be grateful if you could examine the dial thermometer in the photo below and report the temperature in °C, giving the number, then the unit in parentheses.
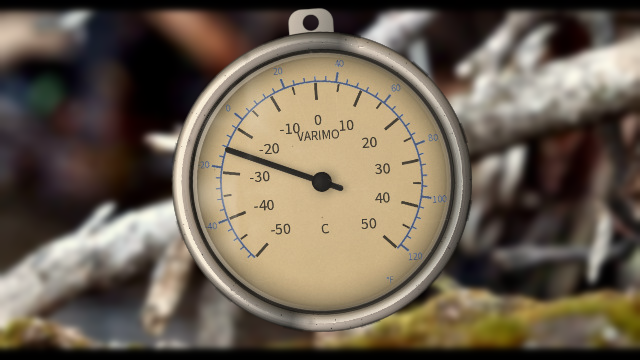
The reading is -25 (°C)
